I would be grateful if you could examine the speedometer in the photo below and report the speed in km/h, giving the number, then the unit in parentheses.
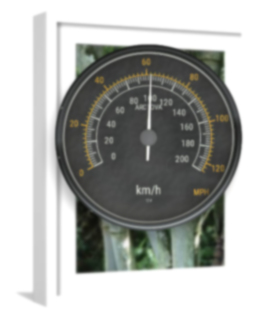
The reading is 100 (km/h)
